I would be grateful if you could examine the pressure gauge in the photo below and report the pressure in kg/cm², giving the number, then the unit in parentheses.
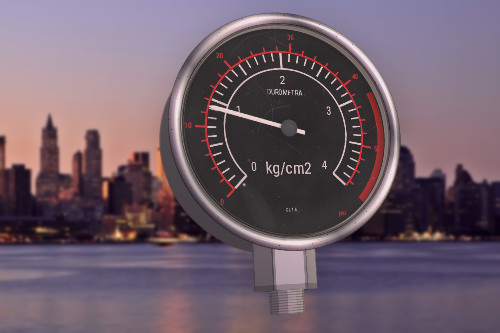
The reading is 0.9 (kg/cm²)
